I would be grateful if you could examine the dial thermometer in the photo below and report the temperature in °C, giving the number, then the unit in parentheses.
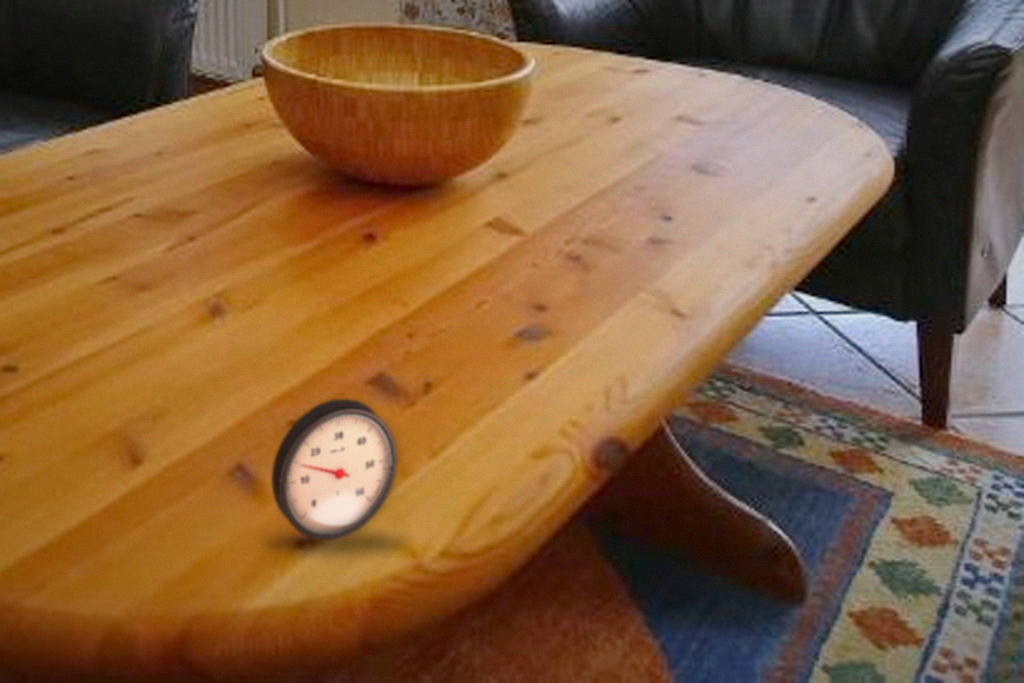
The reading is 15 (°C)
